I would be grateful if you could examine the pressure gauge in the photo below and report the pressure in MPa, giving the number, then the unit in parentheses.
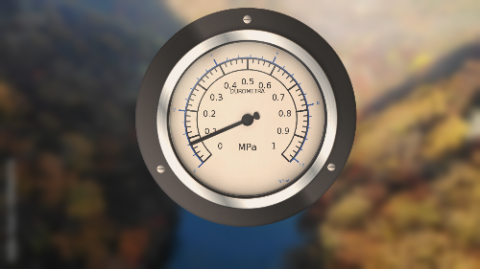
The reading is 0.08 (MPa)
